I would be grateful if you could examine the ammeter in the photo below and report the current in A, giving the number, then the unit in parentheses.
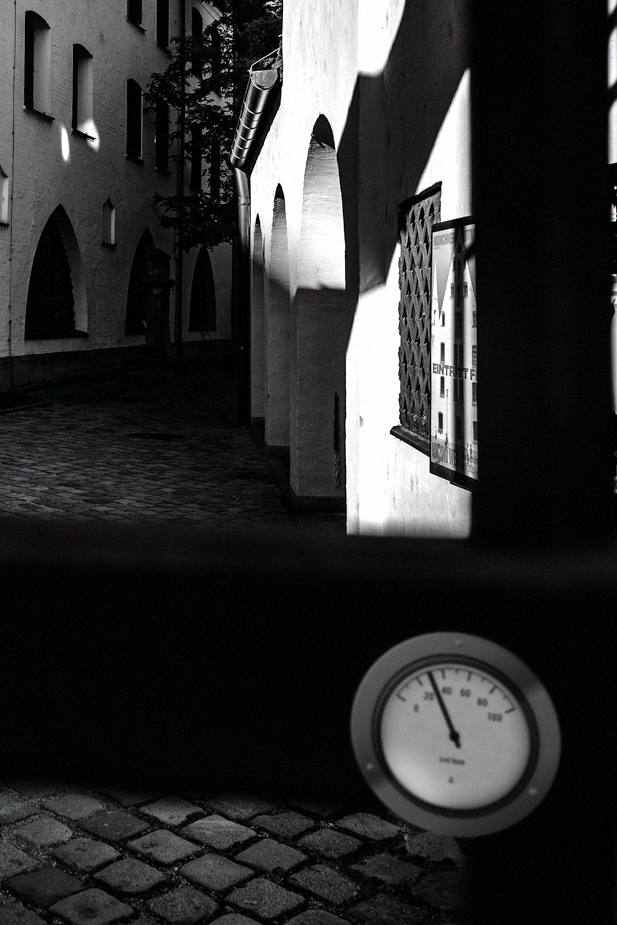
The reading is 30 (A)
